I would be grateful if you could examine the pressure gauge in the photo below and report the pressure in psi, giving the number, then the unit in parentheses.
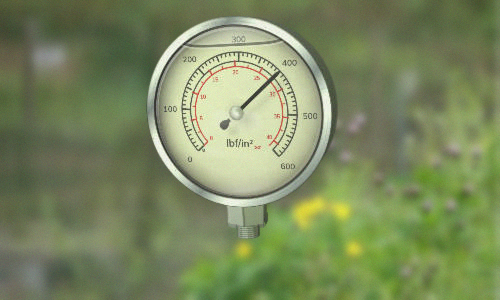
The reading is 400 (psi)
